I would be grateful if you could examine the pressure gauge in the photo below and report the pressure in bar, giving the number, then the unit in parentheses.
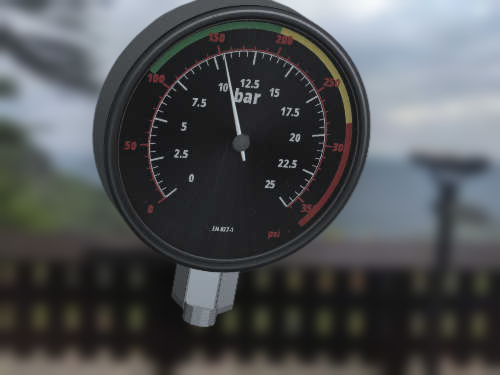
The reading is 10.5 (bar)
